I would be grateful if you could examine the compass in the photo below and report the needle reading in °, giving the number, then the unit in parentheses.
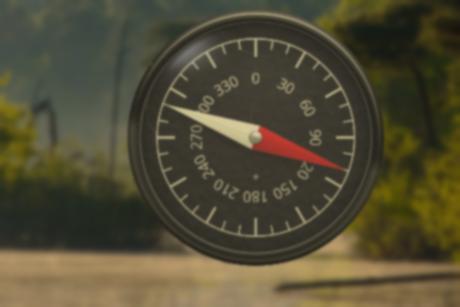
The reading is 110 (°)
